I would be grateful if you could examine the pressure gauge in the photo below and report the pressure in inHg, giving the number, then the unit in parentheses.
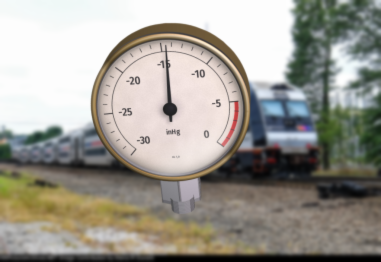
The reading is -14.5 (inHg)
